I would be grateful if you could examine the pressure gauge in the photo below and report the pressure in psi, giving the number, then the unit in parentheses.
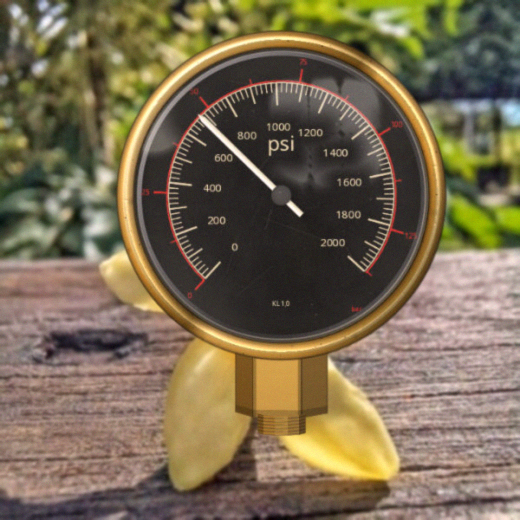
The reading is 680 (psi)
